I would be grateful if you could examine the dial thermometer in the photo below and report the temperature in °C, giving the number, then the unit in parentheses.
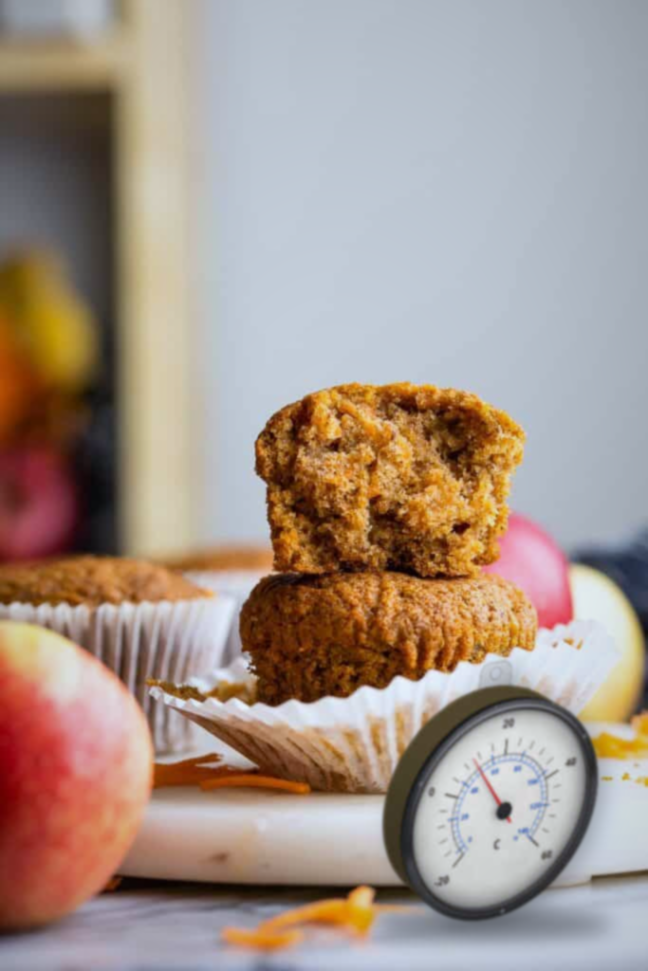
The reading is 10 (°C)
